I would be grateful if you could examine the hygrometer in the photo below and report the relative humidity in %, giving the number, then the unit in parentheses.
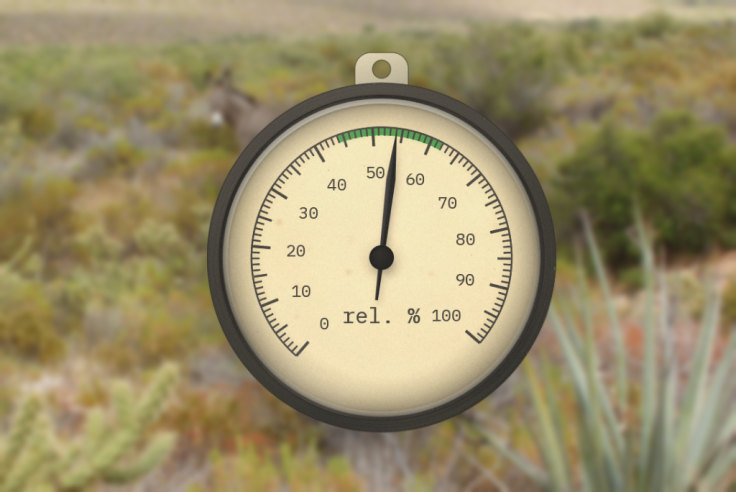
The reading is 54 (%)
